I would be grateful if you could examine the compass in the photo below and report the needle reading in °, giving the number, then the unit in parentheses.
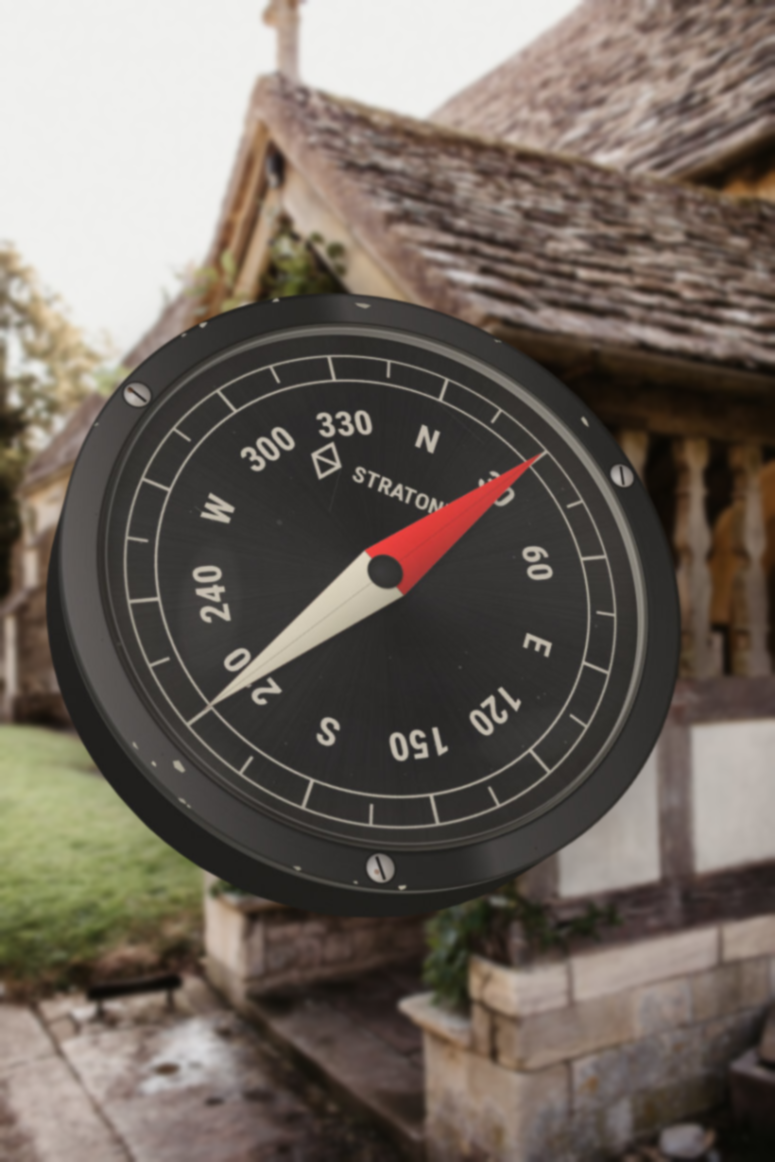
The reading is 30 (°)
